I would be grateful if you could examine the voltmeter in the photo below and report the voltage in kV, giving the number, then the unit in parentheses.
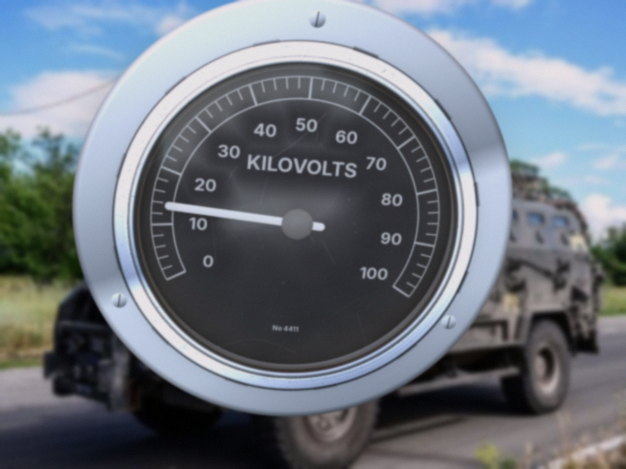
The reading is 14 (kV)
